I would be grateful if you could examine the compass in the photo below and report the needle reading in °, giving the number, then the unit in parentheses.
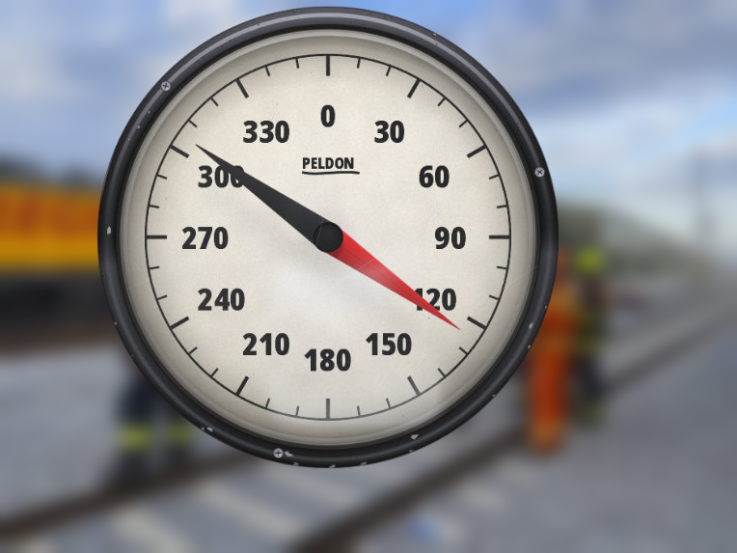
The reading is 125 (°)
